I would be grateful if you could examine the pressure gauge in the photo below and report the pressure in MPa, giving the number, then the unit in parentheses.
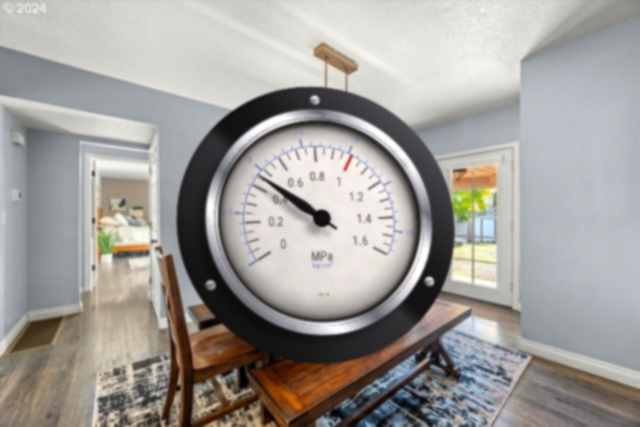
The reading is 0.45 (MPa)
